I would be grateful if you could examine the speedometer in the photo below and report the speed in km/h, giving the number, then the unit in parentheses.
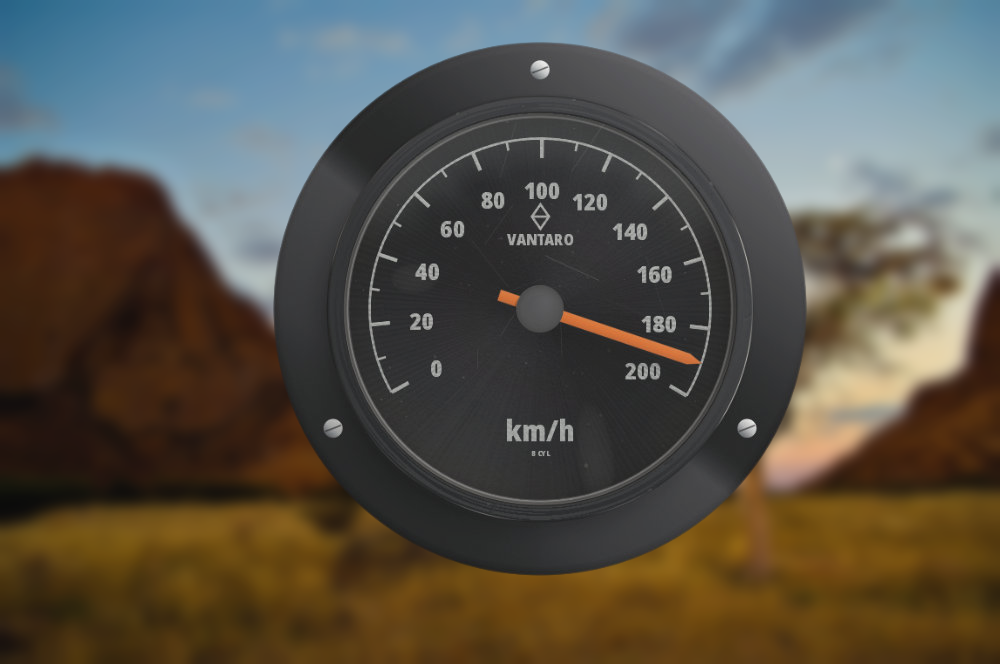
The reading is 190 (km/h)
